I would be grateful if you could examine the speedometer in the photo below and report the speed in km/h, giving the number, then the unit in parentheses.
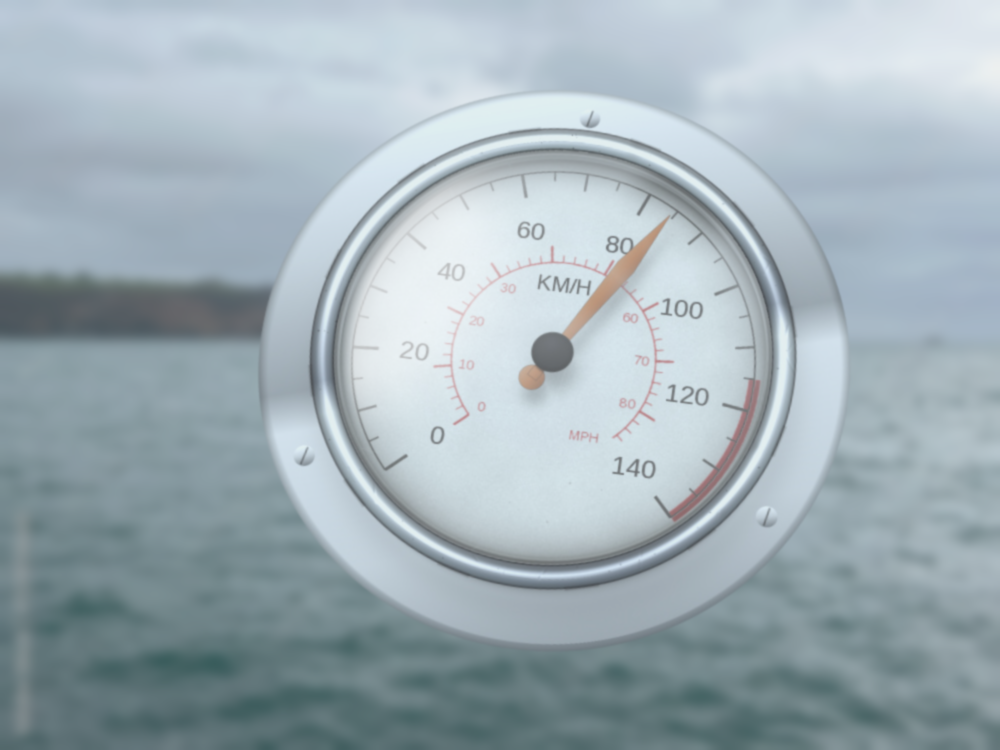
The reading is 85 (km/h)
